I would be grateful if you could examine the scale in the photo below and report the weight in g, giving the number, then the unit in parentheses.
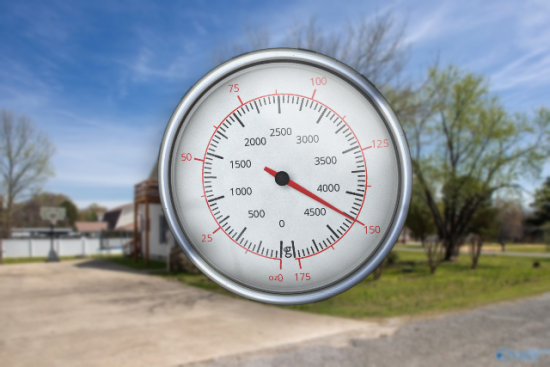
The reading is 4250 (g)
